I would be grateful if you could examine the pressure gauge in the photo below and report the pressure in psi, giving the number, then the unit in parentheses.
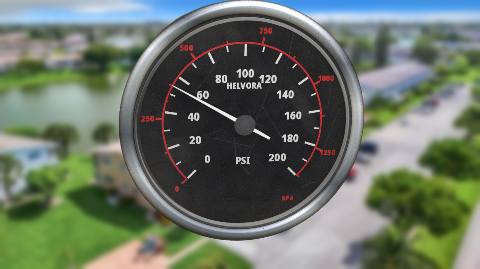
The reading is 55 (psi)
